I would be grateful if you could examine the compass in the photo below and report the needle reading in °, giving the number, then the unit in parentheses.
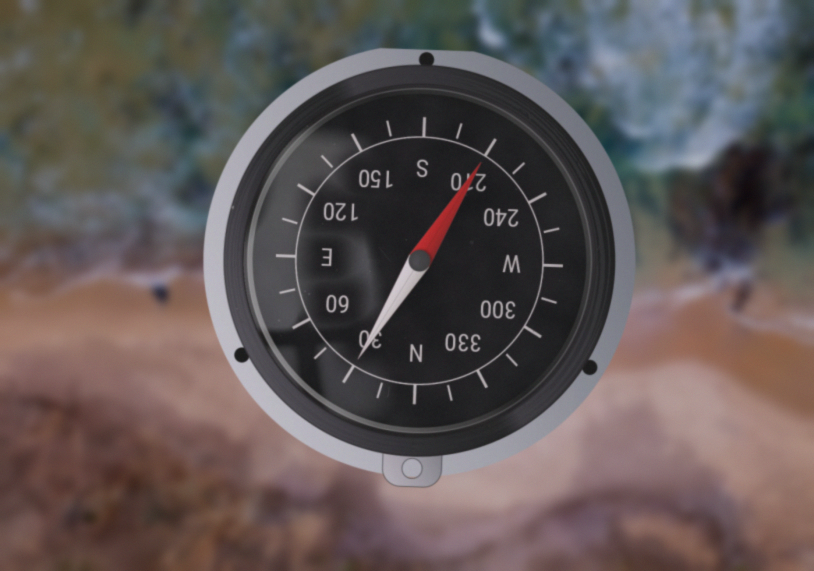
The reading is 210 (°)
